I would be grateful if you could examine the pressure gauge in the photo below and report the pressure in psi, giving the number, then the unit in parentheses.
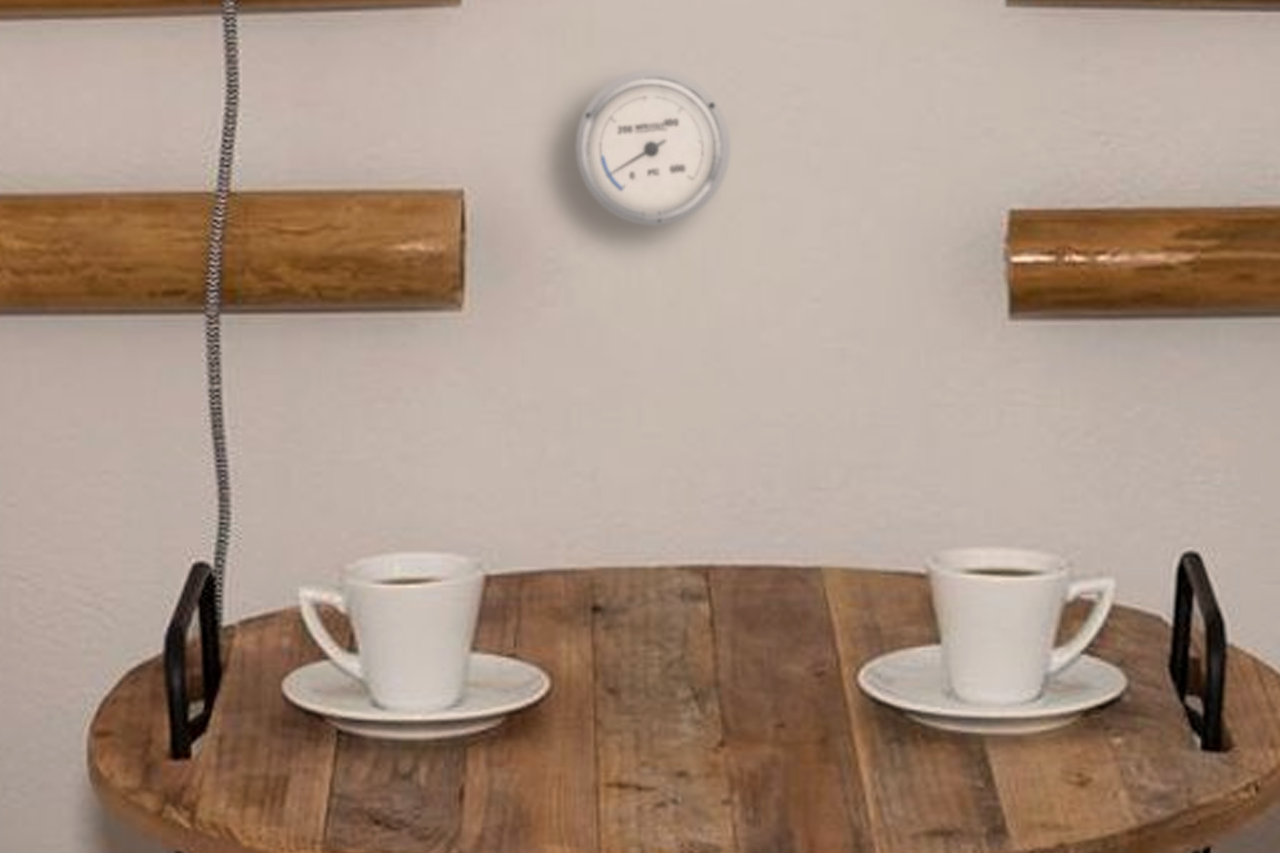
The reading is 50 (psi)
